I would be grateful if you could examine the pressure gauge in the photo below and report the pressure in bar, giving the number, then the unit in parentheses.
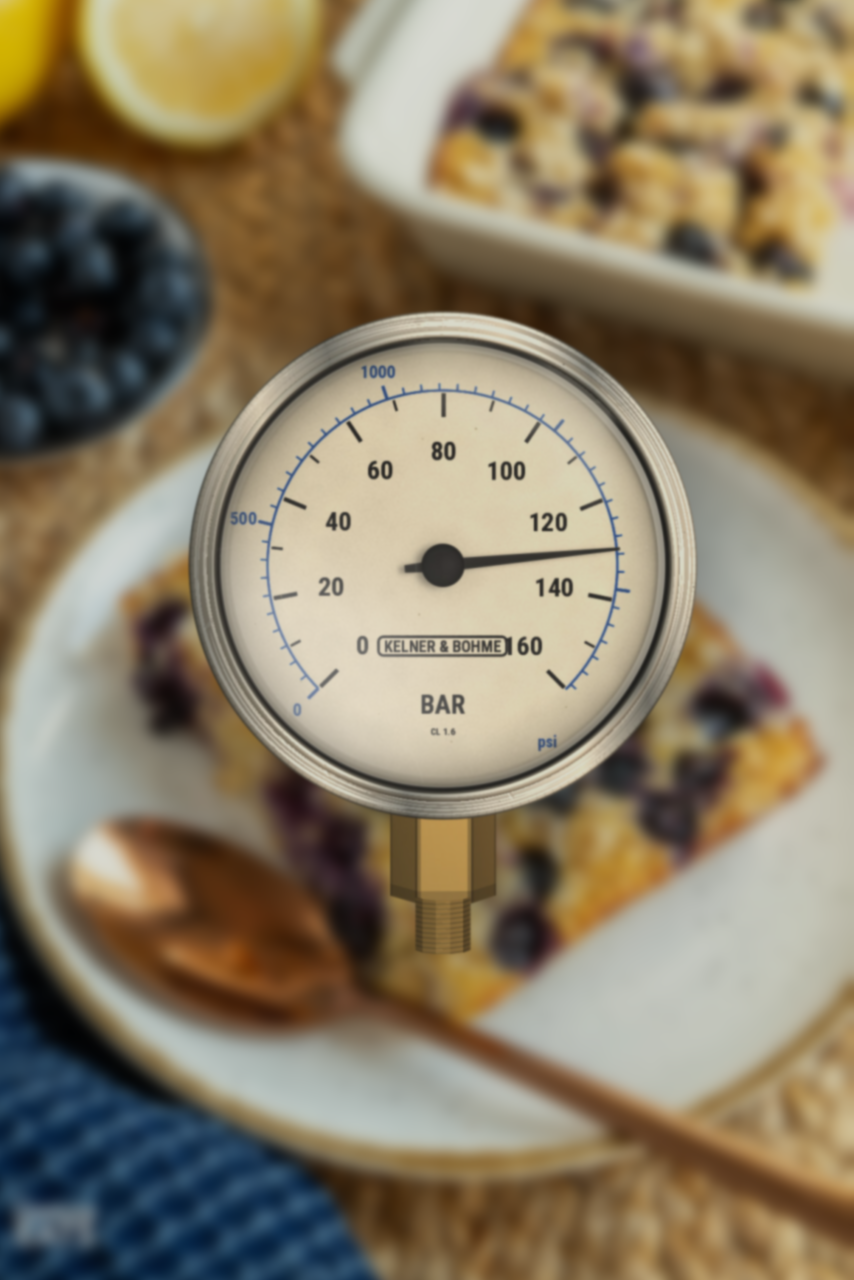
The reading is 130 (bar)
